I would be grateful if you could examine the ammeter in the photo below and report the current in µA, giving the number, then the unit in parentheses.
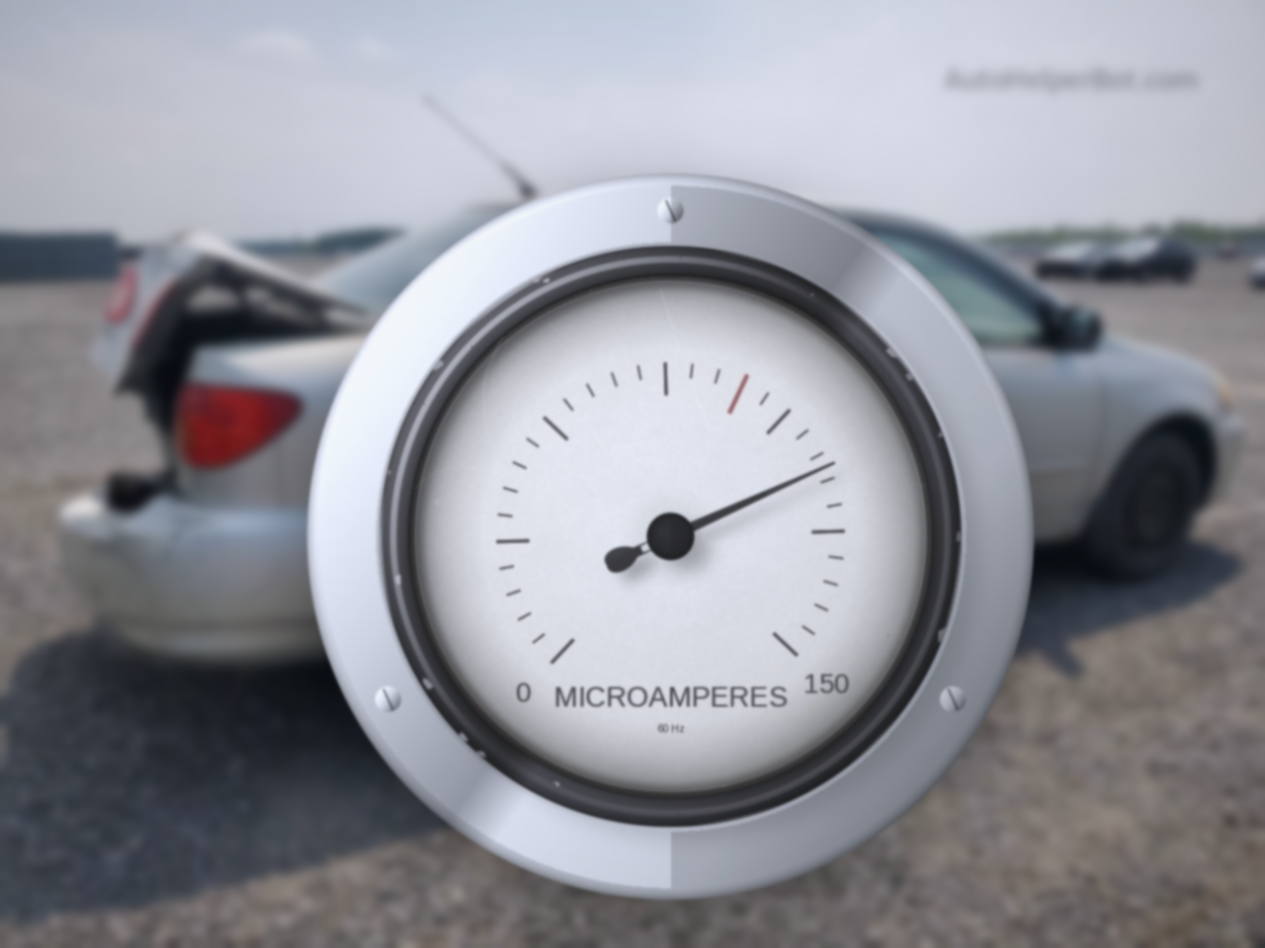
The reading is 112.5 (µA)
